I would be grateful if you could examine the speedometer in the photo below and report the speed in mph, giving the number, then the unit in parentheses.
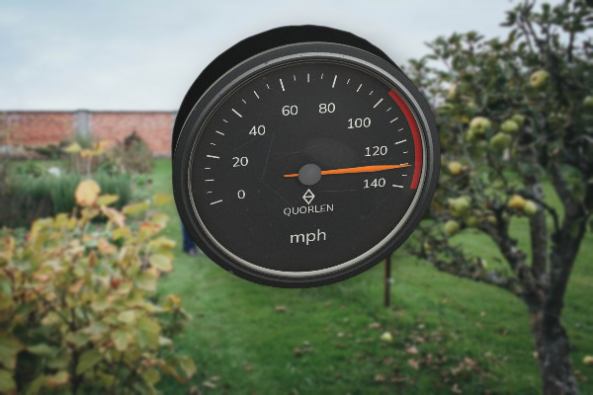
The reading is 130 (mph)
